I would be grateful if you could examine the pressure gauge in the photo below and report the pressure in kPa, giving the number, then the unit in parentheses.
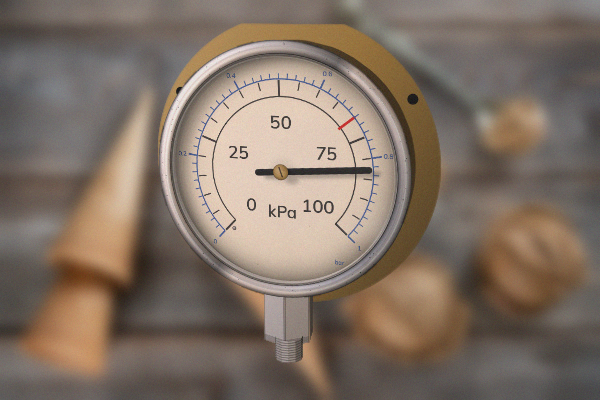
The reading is 82.5 (kPa)
